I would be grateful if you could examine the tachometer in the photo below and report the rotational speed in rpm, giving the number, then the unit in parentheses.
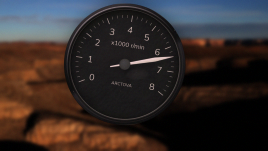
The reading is 6400 (rpm)
